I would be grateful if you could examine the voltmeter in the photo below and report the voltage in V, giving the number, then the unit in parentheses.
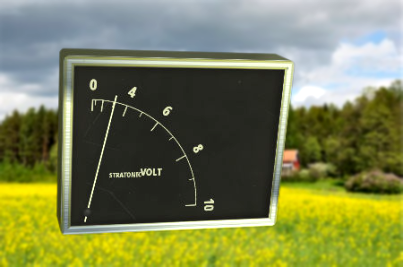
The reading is 3 (V)
